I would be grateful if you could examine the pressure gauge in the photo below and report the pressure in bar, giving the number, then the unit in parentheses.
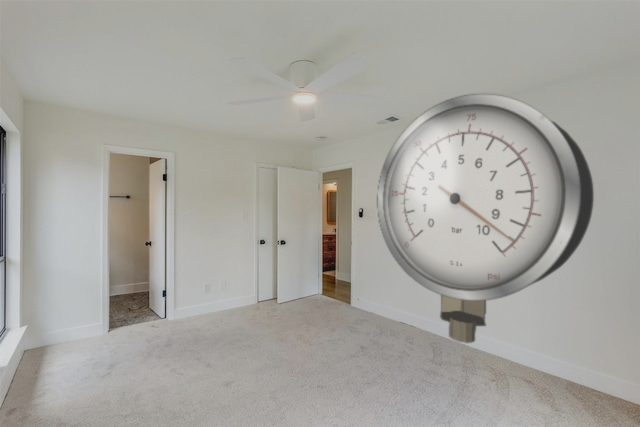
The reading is 9.5 (bar)
